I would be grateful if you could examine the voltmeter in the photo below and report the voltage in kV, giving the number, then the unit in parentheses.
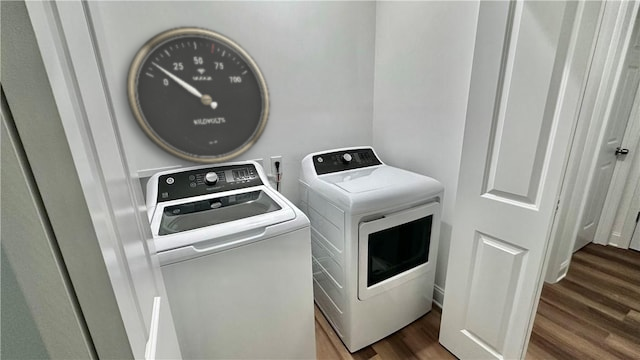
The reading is 10 (kV)
